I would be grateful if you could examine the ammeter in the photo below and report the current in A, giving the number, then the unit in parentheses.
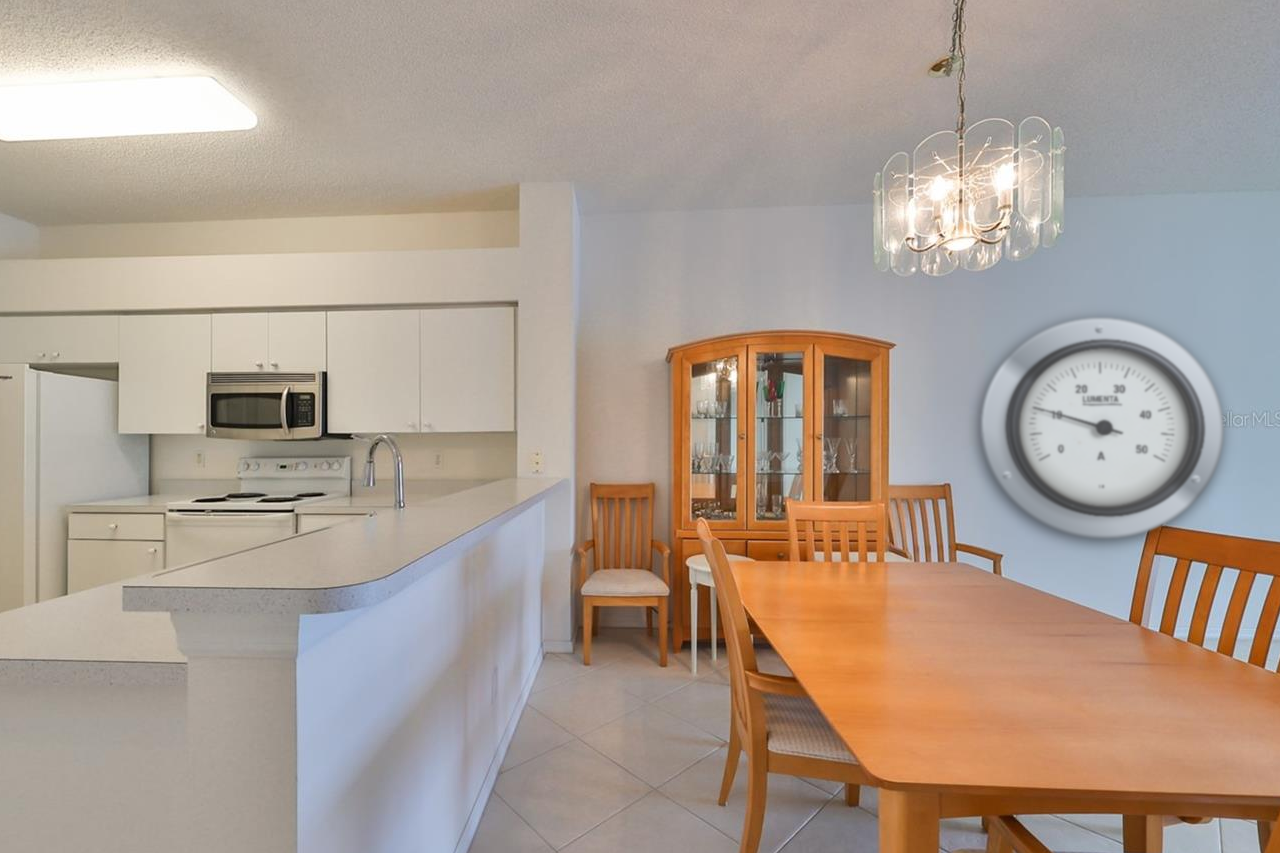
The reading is 10 (A)
